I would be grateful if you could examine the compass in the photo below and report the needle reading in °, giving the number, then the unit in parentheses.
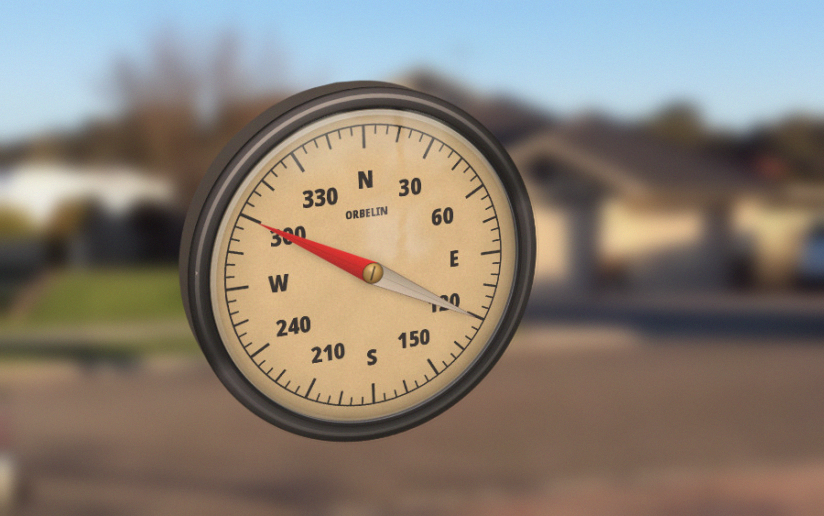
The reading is 300 (°)
